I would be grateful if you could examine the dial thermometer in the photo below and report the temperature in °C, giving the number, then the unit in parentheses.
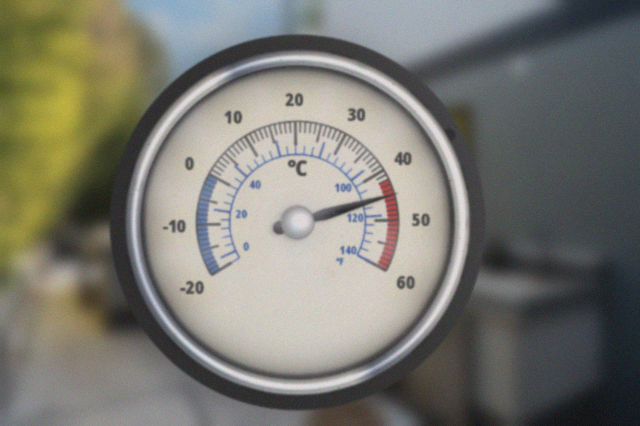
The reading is 45 (°C)
